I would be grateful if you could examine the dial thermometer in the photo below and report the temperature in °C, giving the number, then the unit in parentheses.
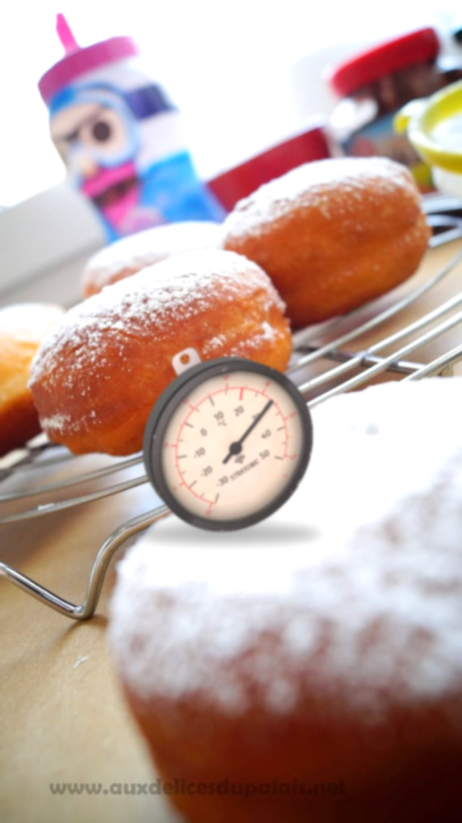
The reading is 30 (°C)
